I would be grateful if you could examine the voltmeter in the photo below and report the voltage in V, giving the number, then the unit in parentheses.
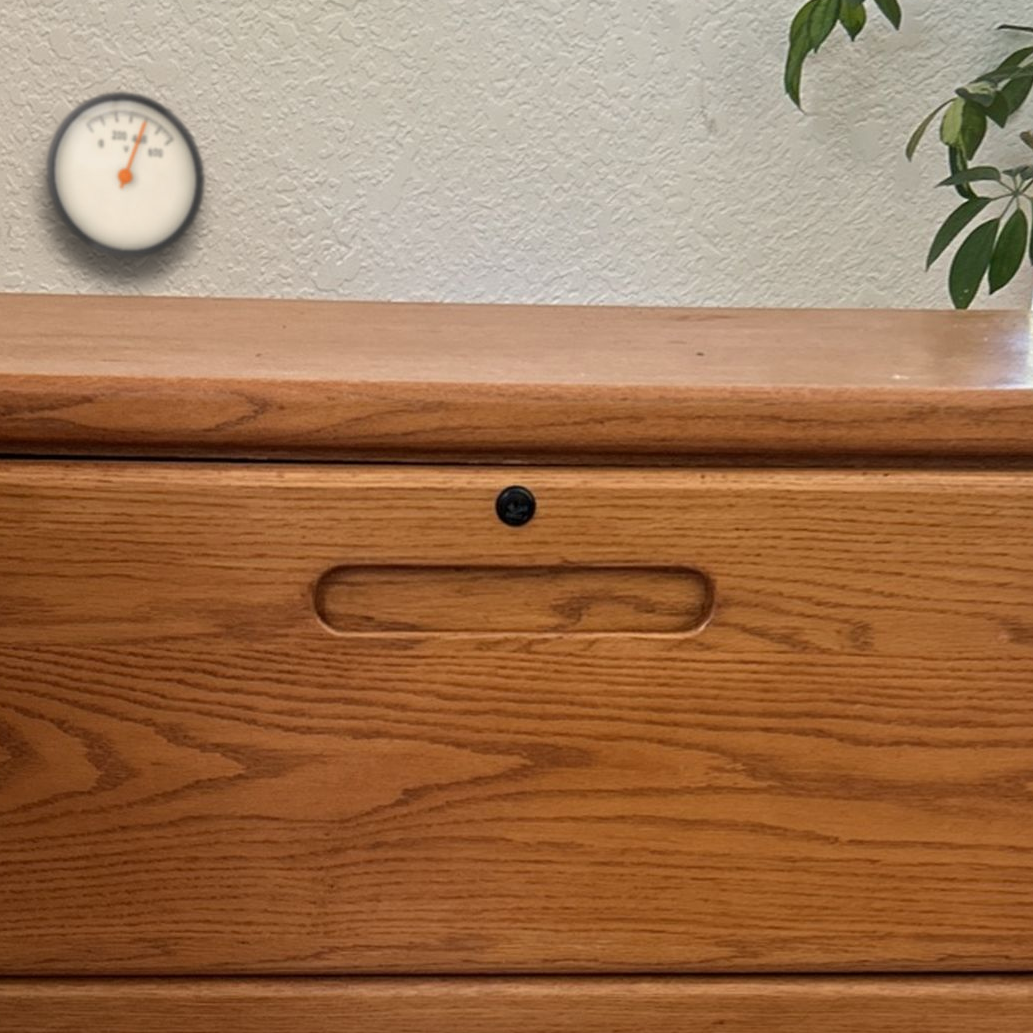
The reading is 400 (V)
